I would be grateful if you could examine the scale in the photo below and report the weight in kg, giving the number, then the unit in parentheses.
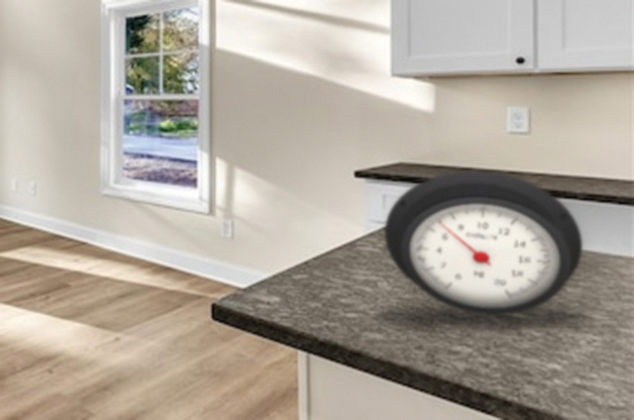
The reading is 7 (kg)
